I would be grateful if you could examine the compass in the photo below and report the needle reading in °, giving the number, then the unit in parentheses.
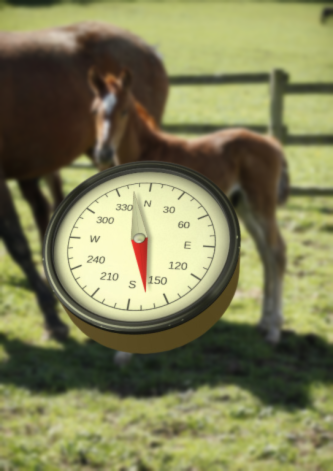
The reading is 165 (°)
